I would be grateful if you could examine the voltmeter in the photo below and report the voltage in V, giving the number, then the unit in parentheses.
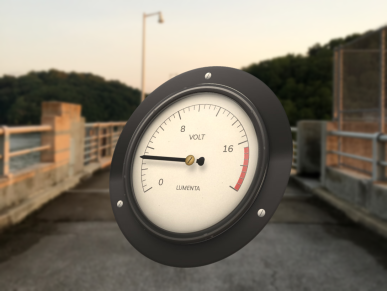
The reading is 3 (V)
